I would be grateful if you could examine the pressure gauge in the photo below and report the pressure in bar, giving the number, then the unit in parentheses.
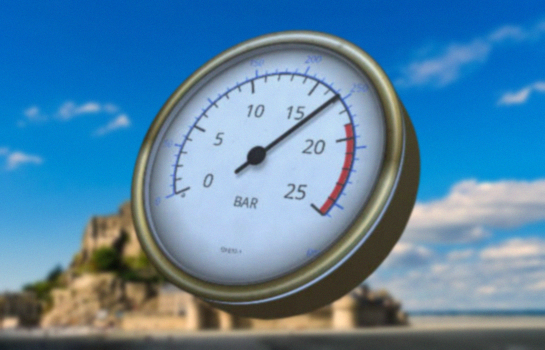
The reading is 17 (bar)
